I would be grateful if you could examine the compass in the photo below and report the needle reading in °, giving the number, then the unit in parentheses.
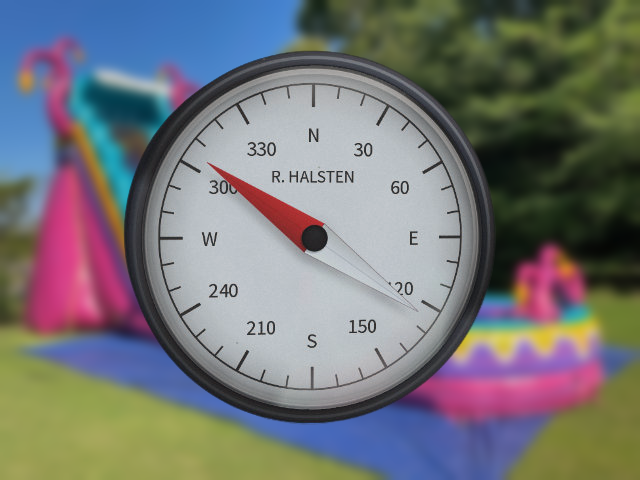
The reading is 305 (°)
